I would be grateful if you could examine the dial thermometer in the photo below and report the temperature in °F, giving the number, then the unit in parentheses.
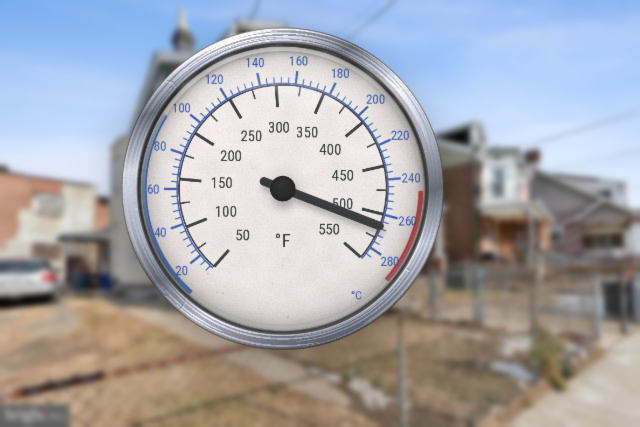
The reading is 512.5 (°F)
